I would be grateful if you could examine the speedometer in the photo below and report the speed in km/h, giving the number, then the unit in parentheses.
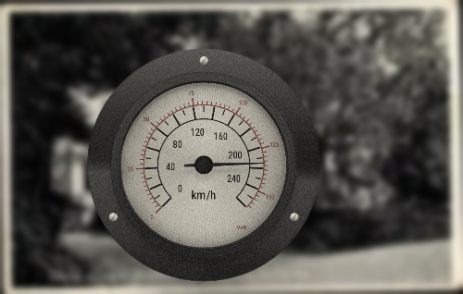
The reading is 215 (km/h)
